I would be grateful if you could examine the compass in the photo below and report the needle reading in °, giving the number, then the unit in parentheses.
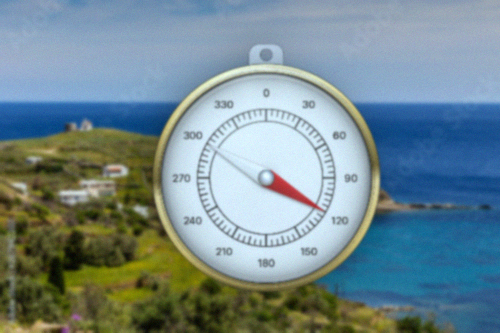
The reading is 120 (°)
